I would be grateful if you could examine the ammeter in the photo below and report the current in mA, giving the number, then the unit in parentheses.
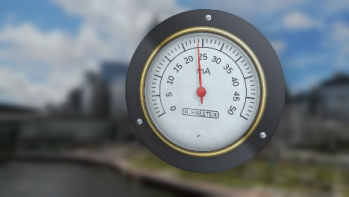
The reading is 24 (mA)
